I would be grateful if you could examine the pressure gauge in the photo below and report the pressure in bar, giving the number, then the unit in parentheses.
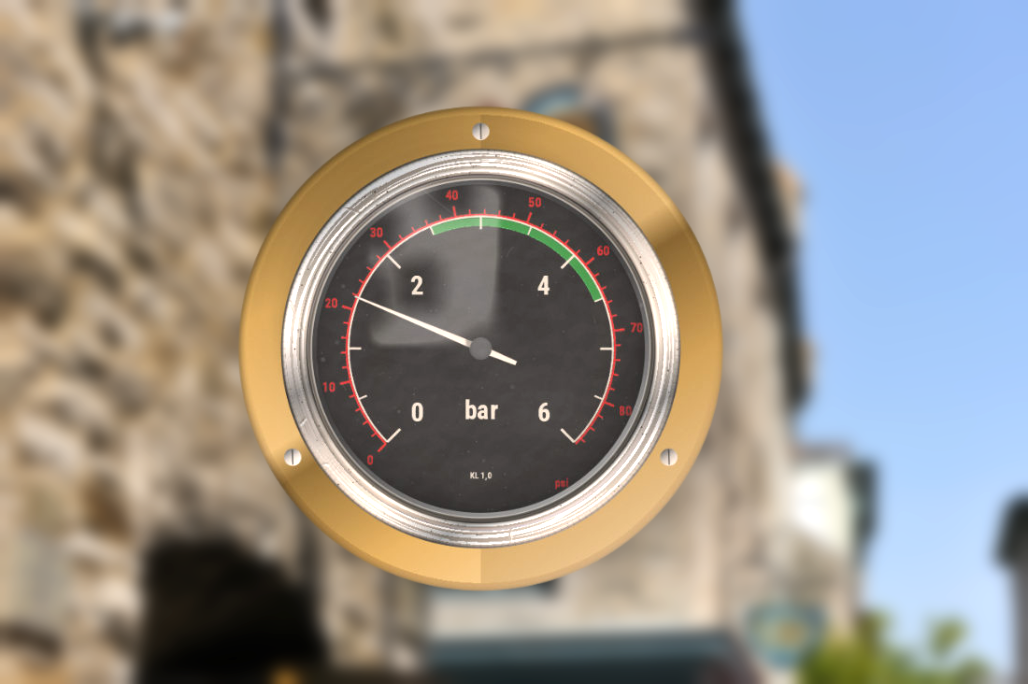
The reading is 1.5 (bar)
